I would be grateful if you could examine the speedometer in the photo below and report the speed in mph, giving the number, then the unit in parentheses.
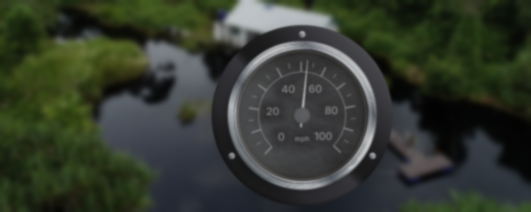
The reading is 52.5 (mph)
